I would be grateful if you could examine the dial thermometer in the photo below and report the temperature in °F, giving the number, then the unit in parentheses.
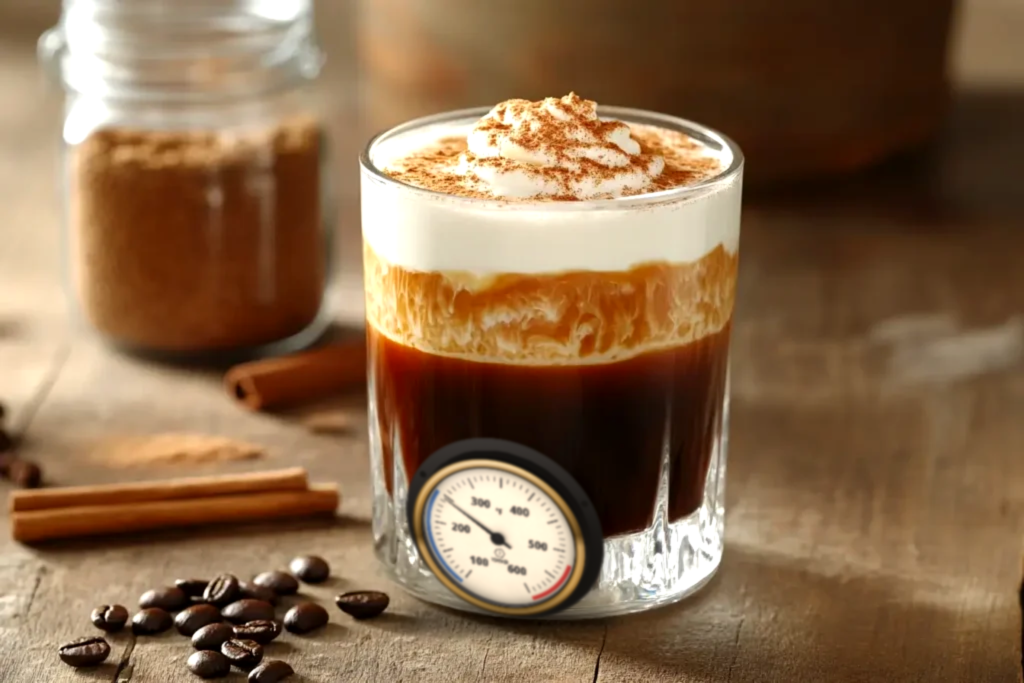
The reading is 250 (°F)
